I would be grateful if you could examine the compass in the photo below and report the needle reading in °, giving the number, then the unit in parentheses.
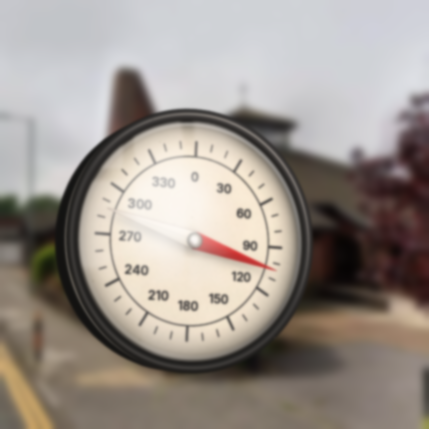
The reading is 105 (°)
